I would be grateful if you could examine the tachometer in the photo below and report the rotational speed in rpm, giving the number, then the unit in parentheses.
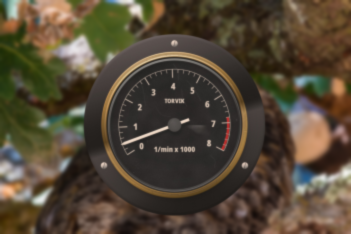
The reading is 400 (rpm)
